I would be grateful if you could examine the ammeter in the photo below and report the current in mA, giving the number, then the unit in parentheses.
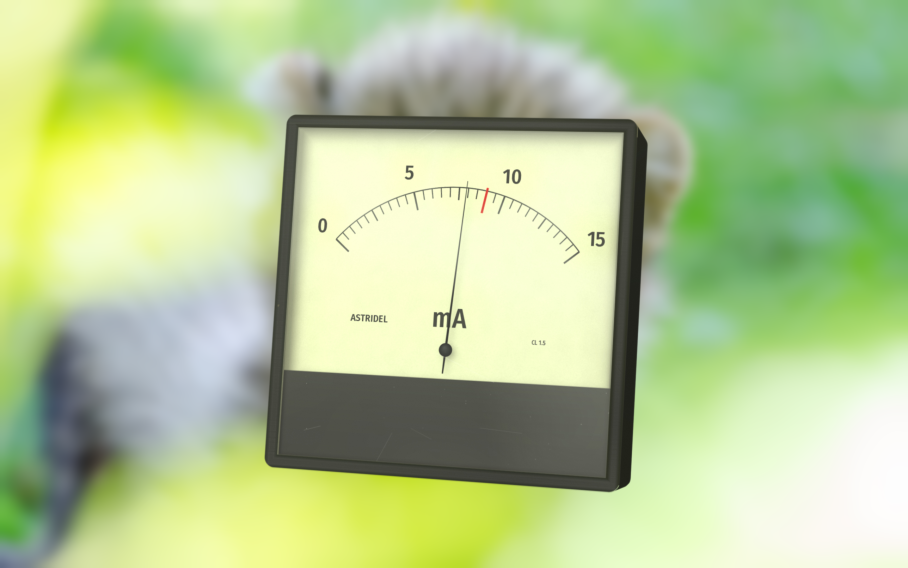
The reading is 8 (mA)
